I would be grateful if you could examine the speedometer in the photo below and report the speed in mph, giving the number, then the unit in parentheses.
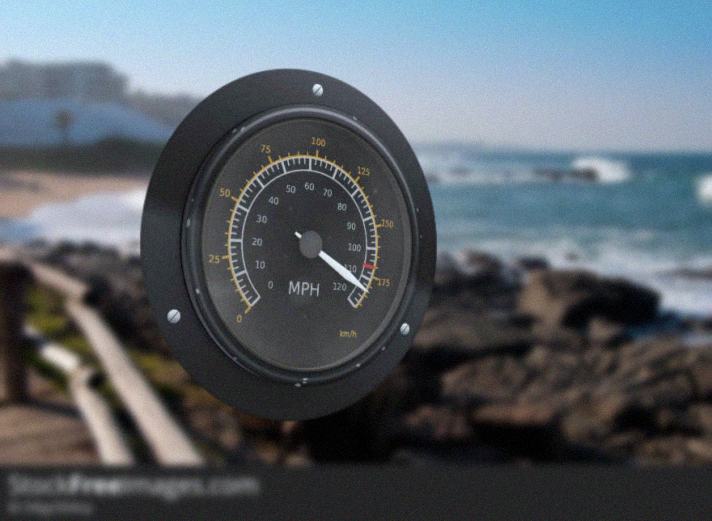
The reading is 114 (mph)
